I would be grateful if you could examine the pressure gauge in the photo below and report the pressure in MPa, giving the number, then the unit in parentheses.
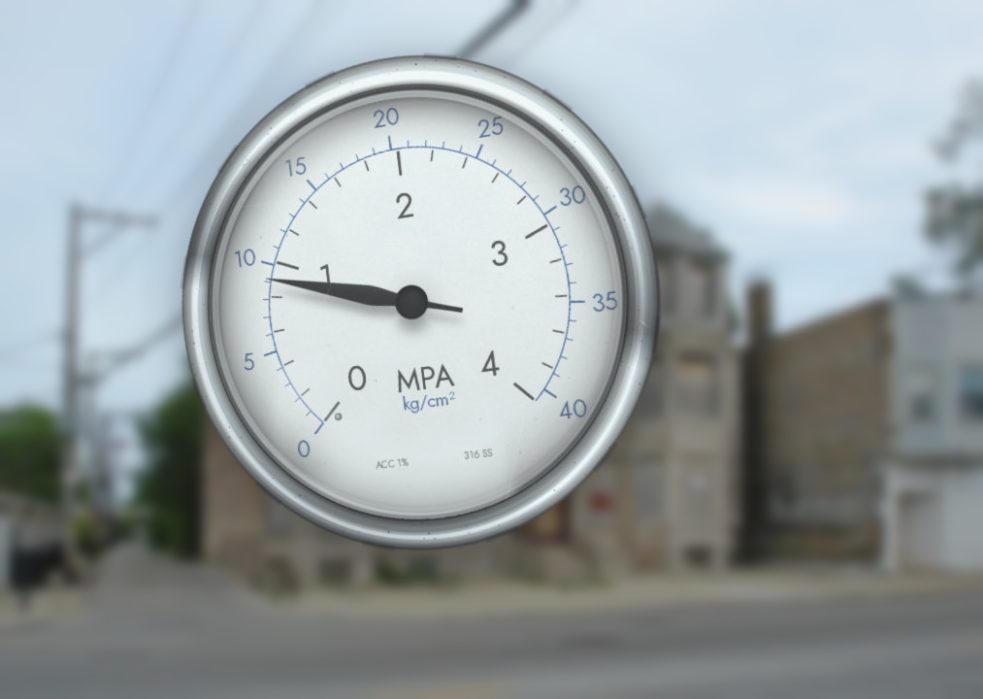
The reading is 0.9 (MPa)
